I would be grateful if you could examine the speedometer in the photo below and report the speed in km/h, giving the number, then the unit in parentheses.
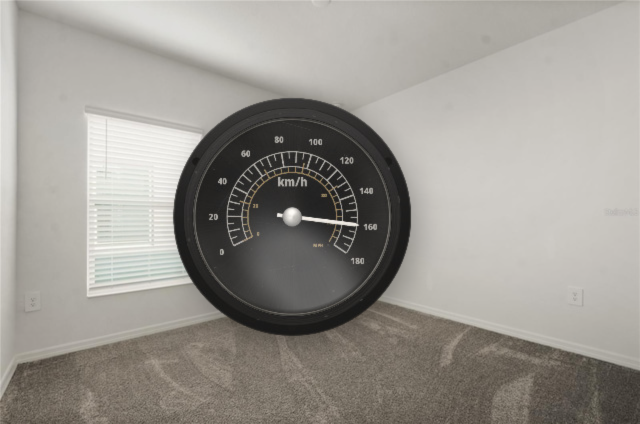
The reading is 160 (km/h)
